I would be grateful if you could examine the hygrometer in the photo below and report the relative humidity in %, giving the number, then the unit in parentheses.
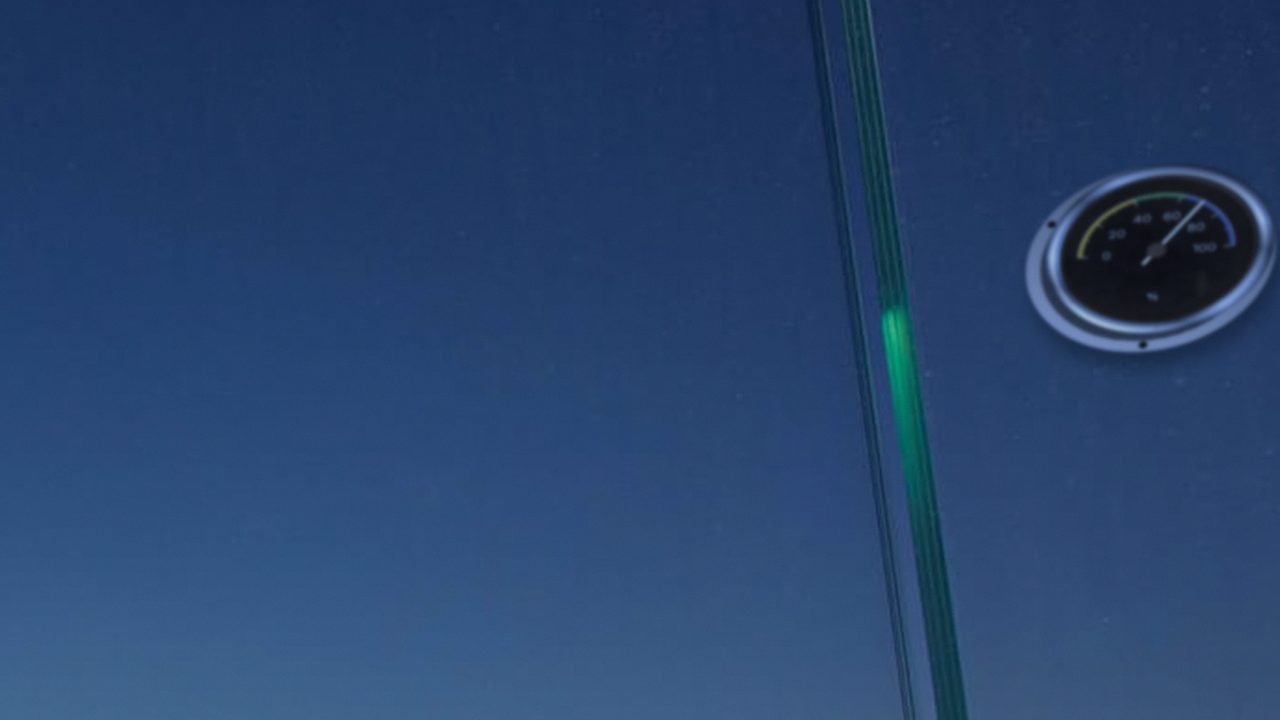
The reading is 70 (%)
